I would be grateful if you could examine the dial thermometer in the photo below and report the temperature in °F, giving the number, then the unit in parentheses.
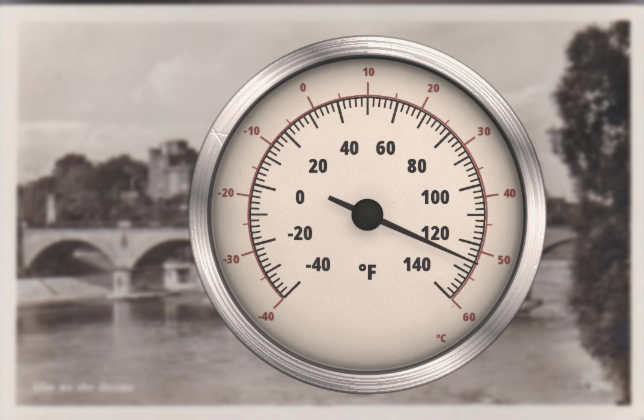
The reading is 126 (°F)
